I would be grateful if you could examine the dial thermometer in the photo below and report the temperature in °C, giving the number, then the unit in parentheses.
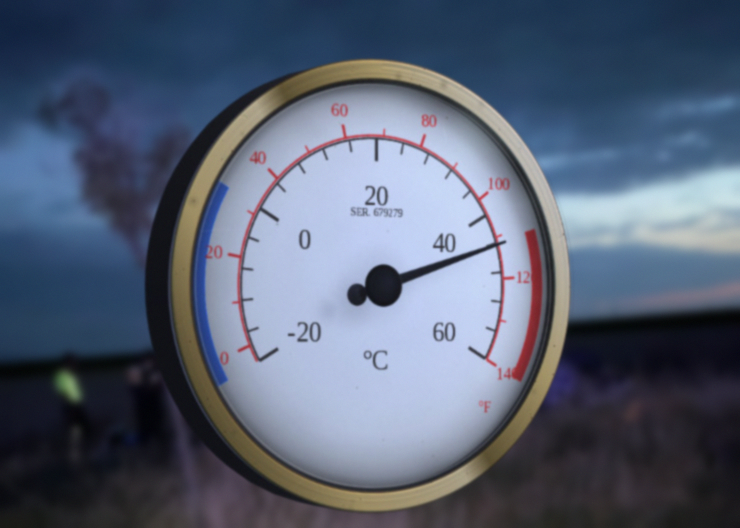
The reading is 44 (°C)
